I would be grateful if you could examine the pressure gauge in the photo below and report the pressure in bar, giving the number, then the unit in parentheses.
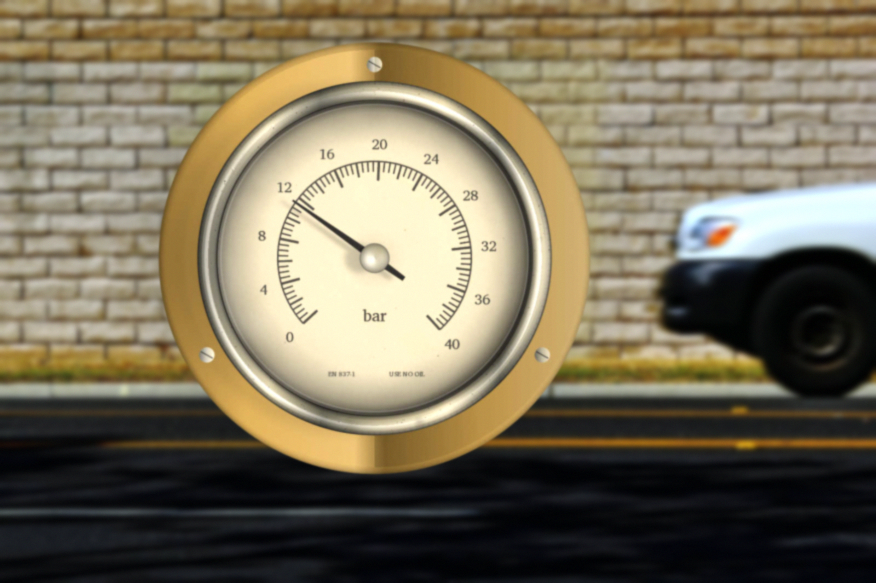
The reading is 11.5 (bar)
